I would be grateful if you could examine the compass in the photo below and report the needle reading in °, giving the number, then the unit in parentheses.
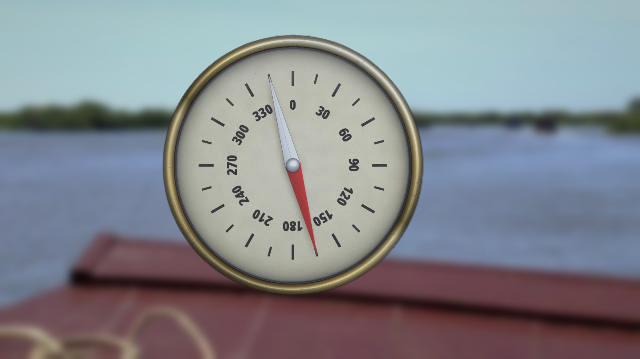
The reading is 165 (°)
